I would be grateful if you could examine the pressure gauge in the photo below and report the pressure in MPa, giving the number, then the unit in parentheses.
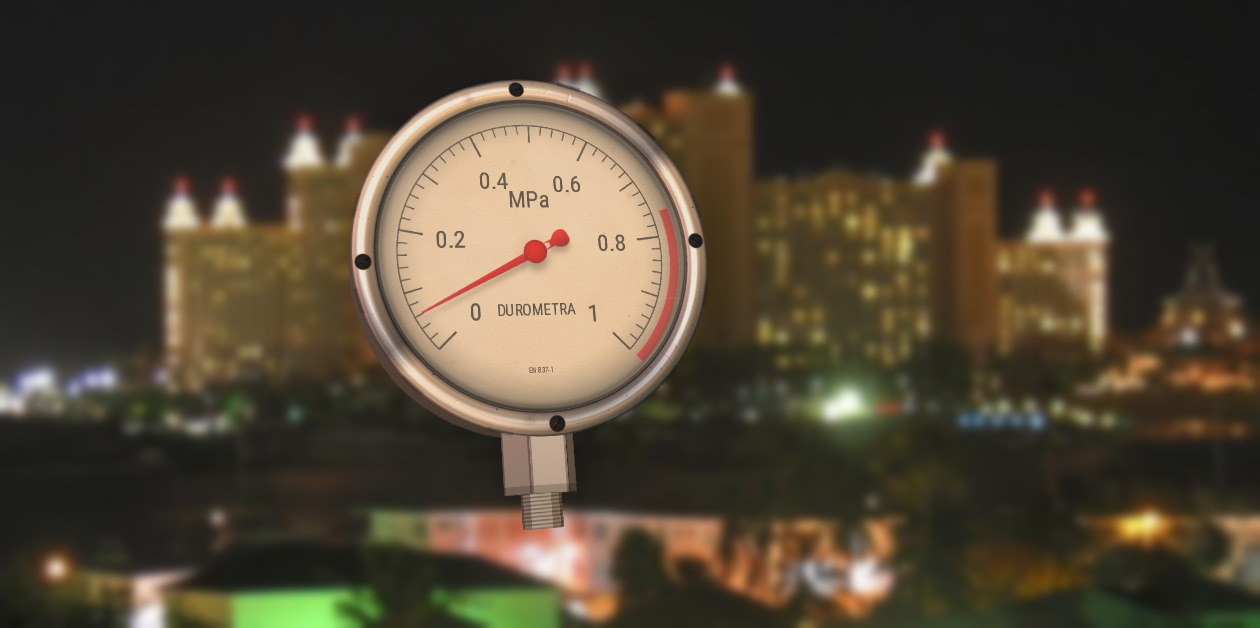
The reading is 0.06 (MPa)
